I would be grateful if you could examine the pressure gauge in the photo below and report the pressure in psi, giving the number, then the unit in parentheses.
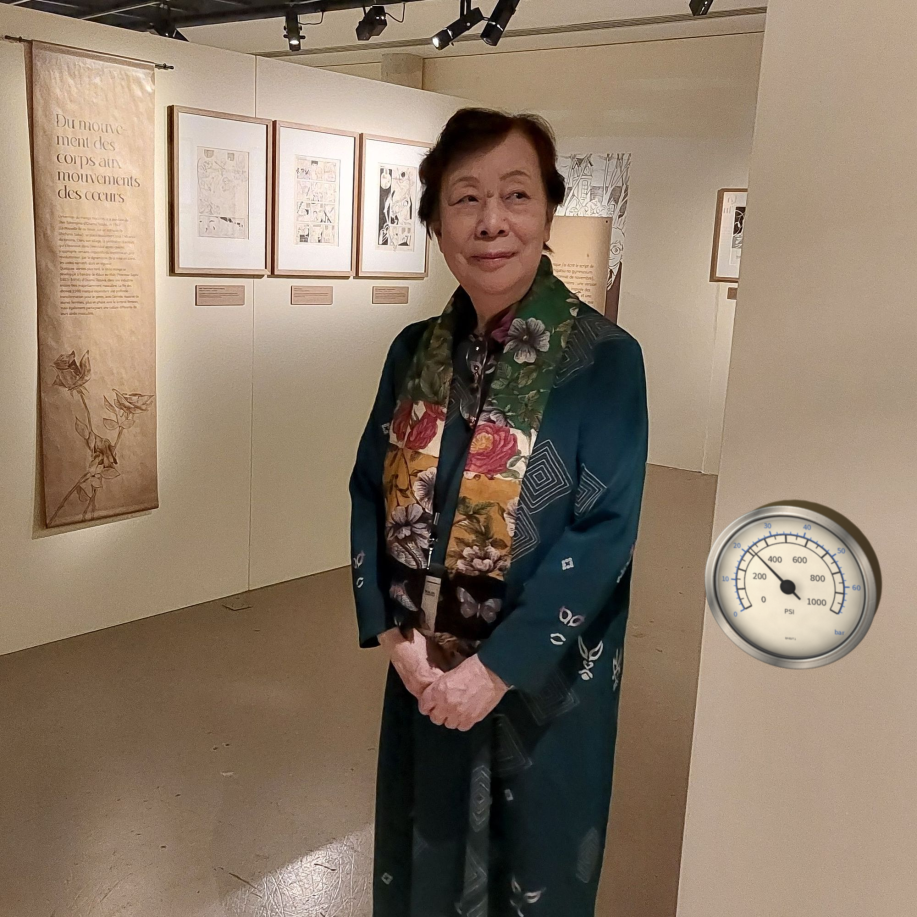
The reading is 325 (psi)
